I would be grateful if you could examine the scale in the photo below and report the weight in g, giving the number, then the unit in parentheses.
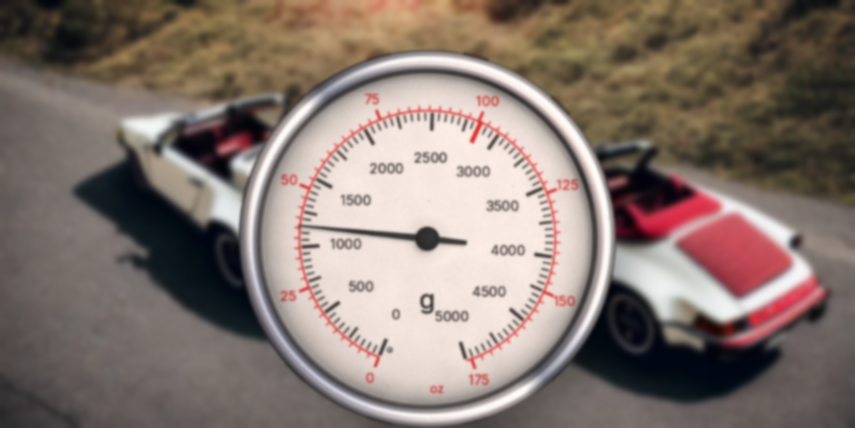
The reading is 1150 (g)
